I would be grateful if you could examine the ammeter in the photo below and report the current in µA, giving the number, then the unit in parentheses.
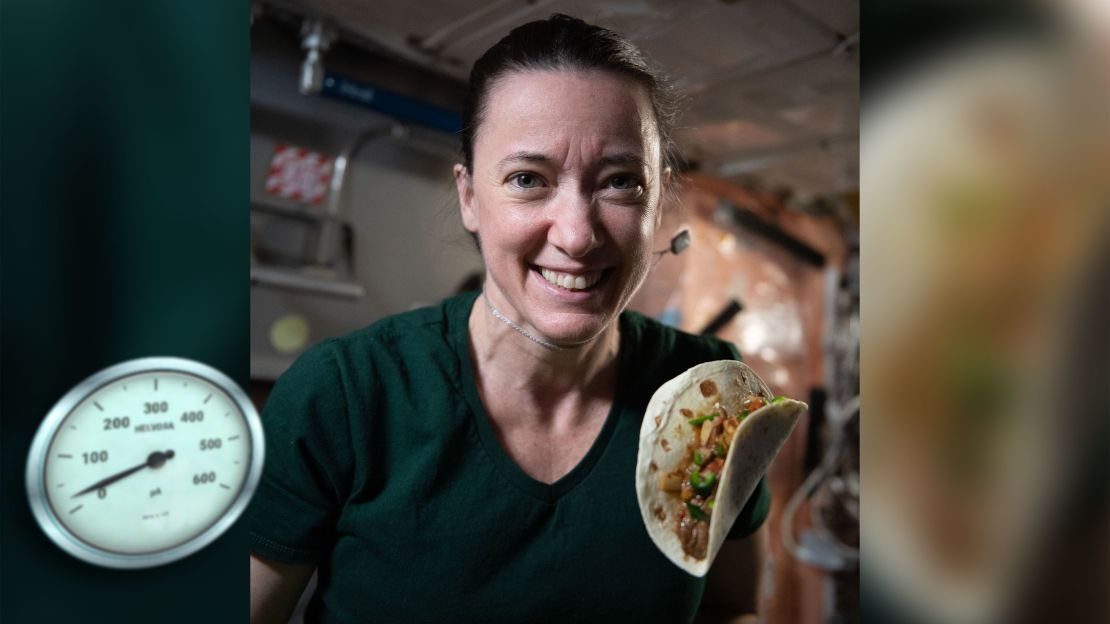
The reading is 25 (µA)
